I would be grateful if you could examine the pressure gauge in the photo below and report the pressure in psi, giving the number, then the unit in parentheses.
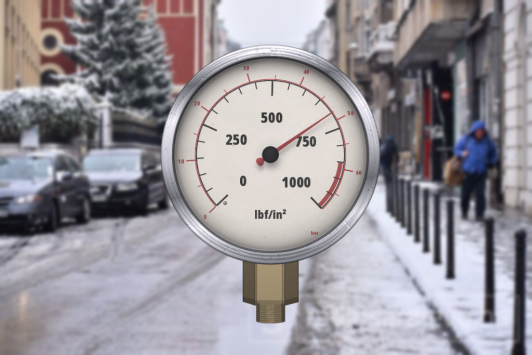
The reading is 700 (psi)
